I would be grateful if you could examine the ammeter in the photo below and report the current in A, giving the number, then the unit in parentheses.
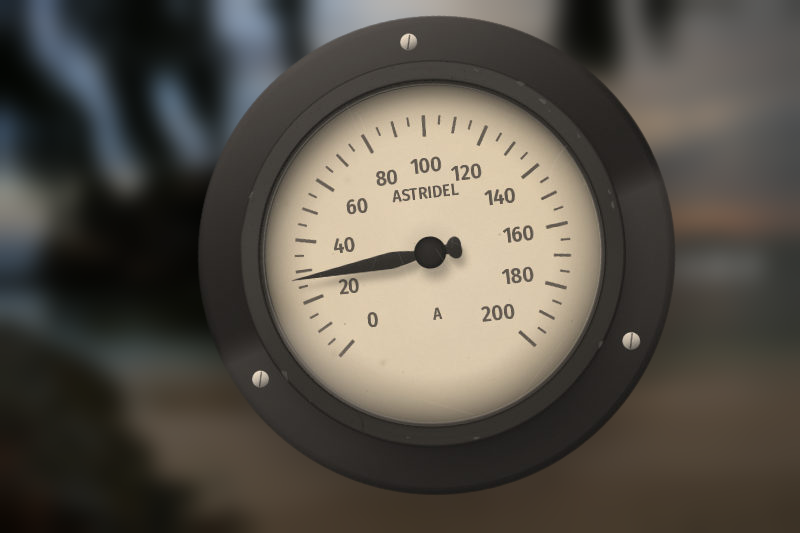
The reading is 27.5 (A)
